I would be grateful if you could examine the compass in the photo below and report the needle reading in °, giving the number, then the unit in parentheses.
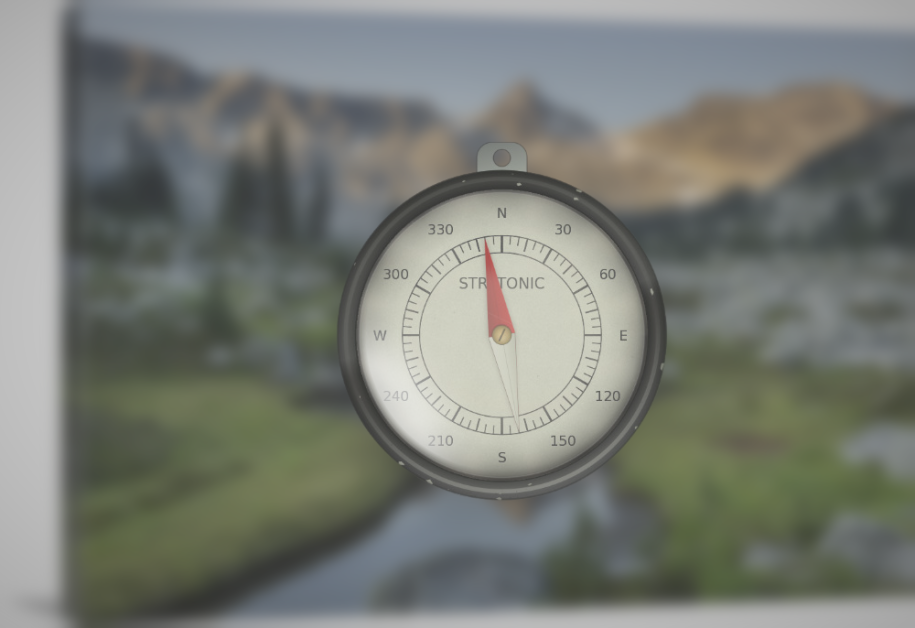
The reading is 350 (°)
